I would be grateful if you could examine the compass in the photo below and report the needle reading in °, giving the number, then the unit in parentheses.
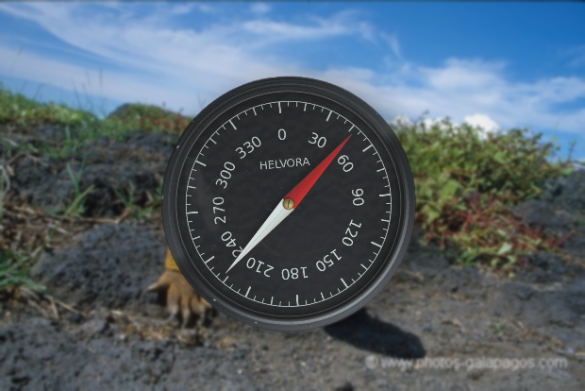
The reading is 47.5 (°)
